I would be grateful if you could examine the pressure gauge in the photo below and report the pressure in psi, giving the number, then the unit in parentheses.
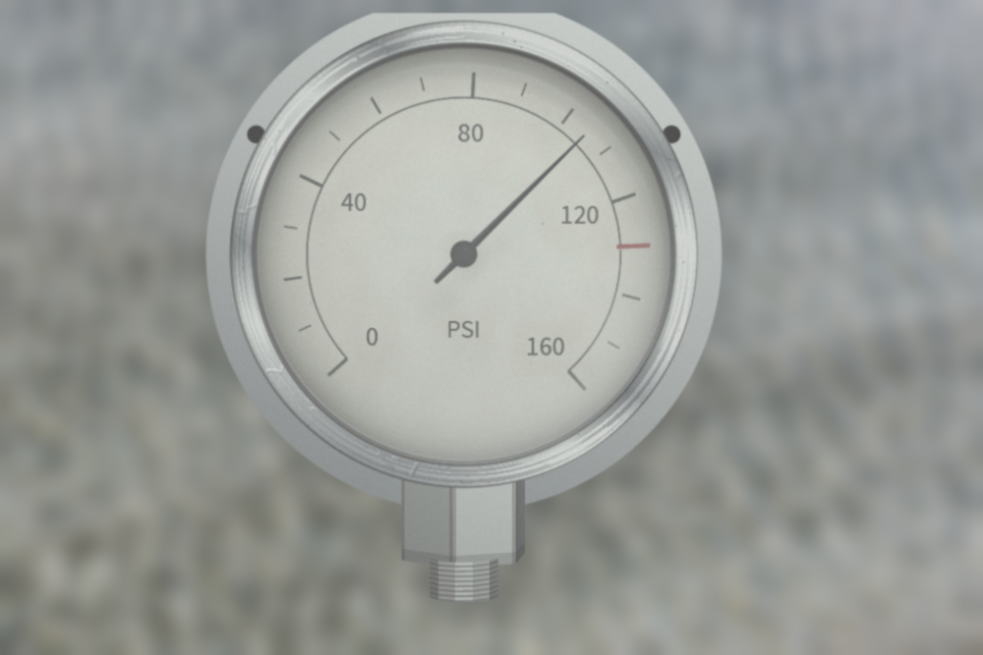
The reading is 105 (psi)
